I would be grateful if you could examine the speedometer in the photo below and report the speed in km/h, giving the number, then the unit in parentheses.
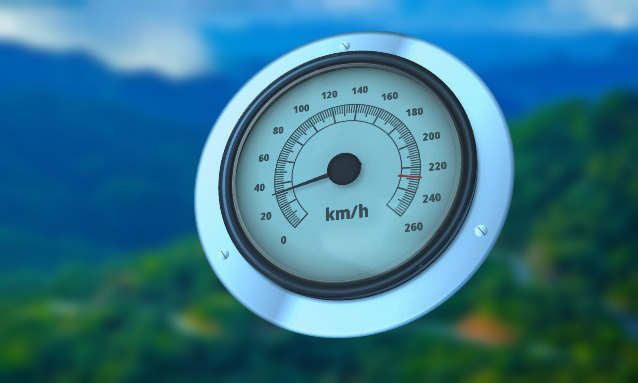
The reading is 30 (km/h)
